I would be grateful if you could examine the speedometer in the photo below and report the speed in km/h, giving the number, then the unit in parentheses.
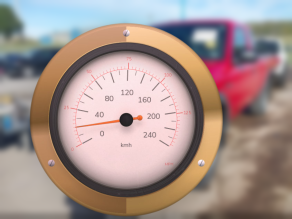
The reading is 20 (km/h)
